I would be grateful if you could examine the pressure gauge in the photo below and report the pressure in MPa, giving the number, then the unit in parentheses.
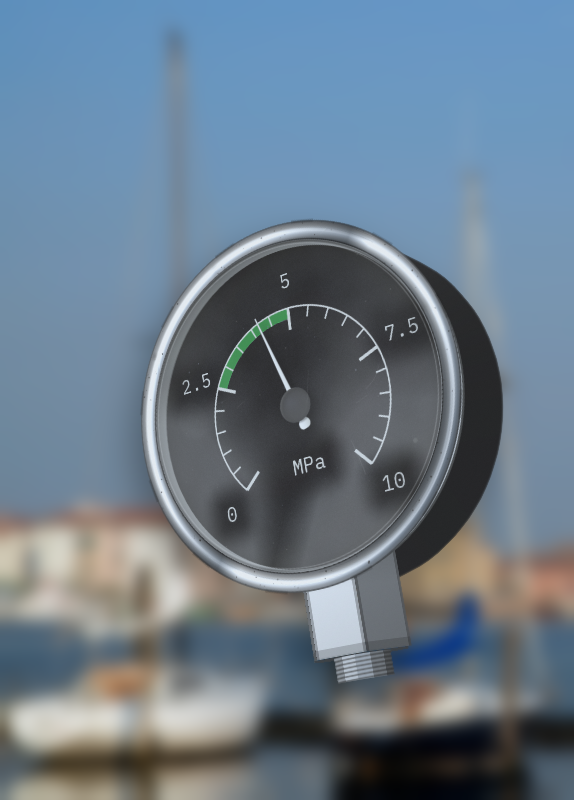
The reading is 4.25 (MPa)
